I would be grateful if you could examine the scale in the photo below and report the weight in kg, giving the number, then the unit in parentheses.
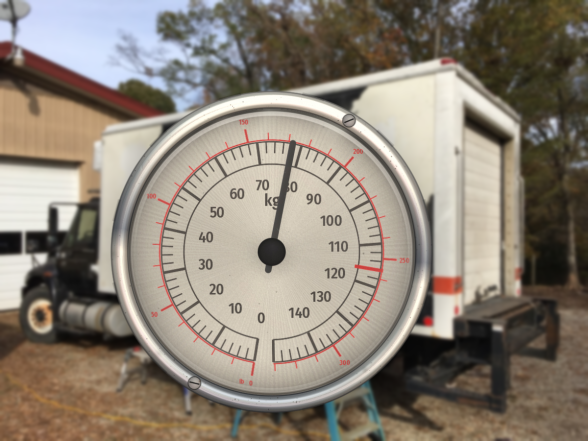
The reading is 78 (kg)
